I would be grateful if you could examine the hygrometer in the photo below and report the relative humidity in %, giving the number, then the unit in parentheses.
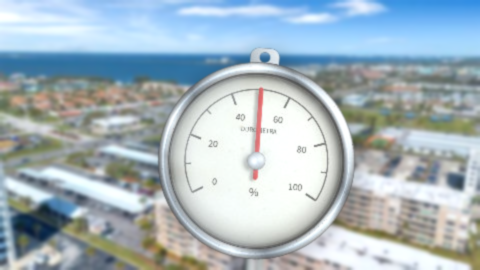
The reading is 50 (%)
